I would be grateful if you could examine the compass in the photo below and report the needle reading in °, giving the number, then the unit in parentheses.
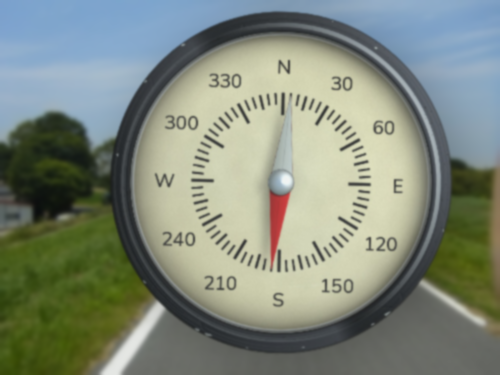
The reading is 185 (°)
